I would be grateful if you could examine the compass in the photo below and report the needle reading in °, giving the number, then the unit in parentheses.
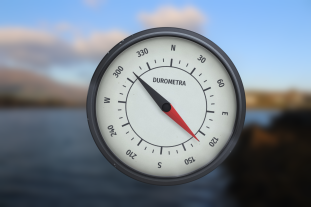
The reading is 130 (°)
